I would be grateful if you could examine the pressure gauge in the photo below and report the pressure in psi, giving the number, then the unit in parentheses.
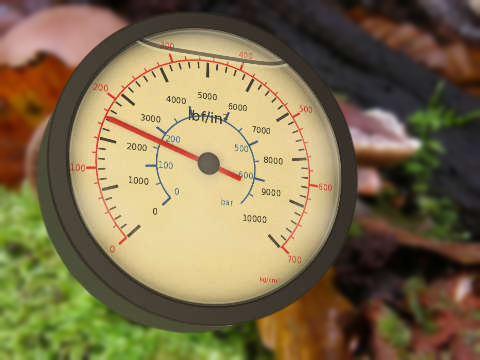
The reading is 2400 (psi)
